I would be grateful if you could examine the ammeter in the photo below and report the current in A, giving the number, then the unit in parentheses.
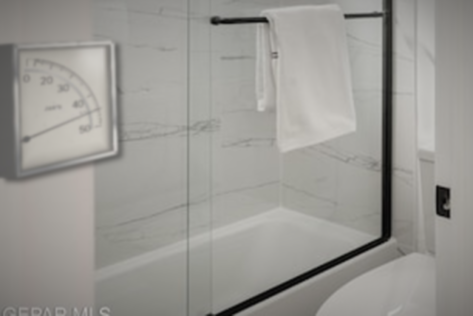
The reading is 45 (A)
